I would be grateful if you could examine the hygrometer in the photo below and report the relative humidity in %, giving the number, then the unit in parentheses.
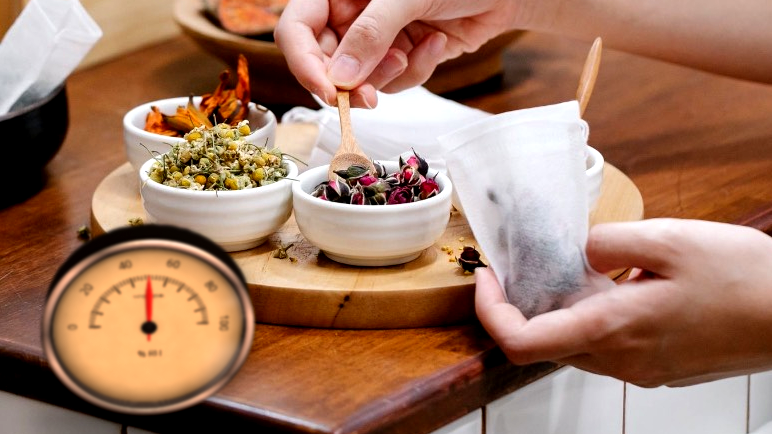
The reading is 50 (%)
